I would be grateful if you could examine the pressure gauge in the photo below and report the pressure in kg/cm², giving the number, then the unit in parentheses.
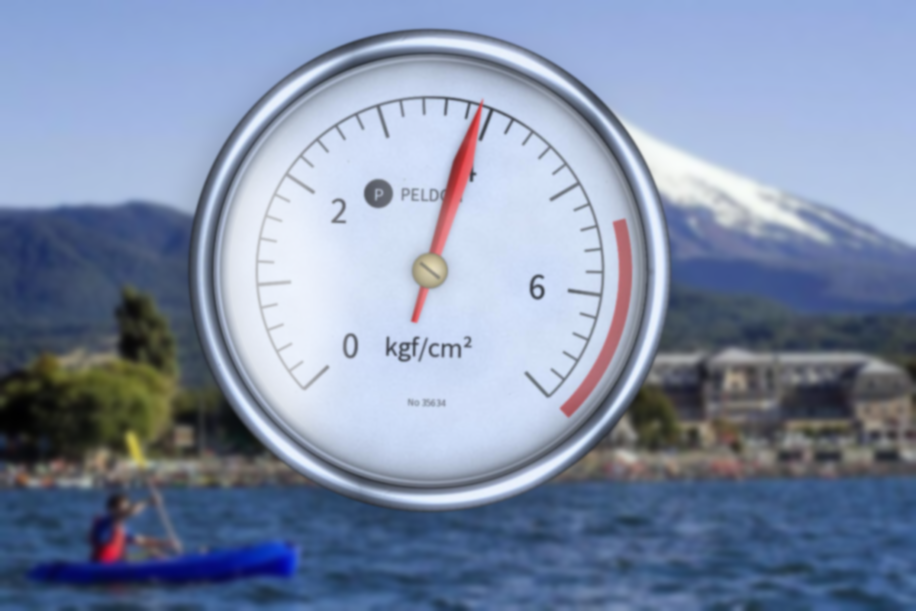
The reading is 3.9 (kg/cm²)
